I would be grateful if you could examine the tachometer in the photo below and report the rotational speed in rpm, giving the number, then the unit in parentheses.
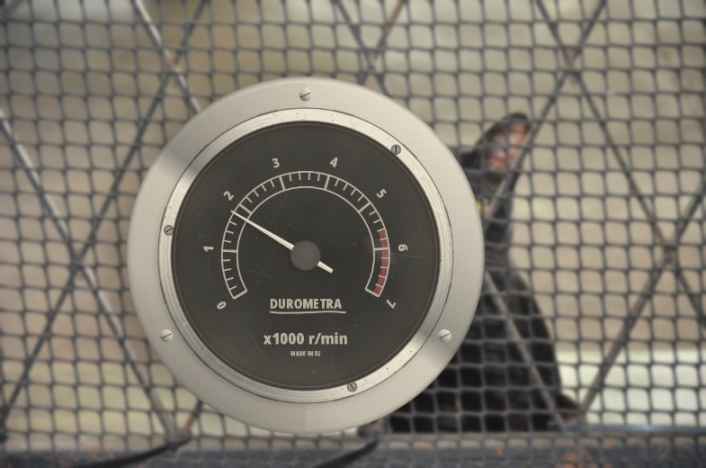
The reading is 1800 (rpm)
